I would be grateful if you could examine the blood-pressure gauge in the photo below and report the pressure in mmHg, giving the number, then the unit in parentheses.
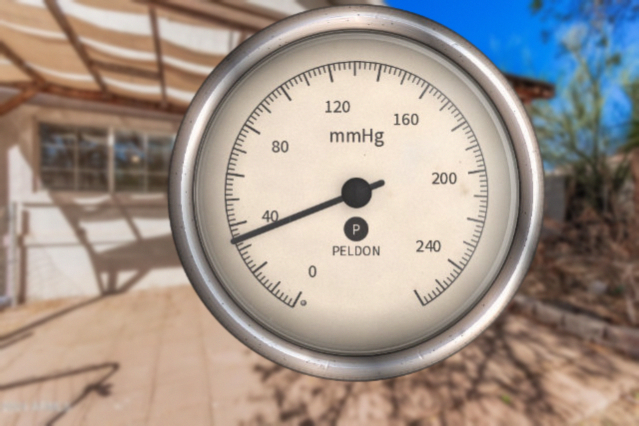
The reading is 34 (mmHg)
